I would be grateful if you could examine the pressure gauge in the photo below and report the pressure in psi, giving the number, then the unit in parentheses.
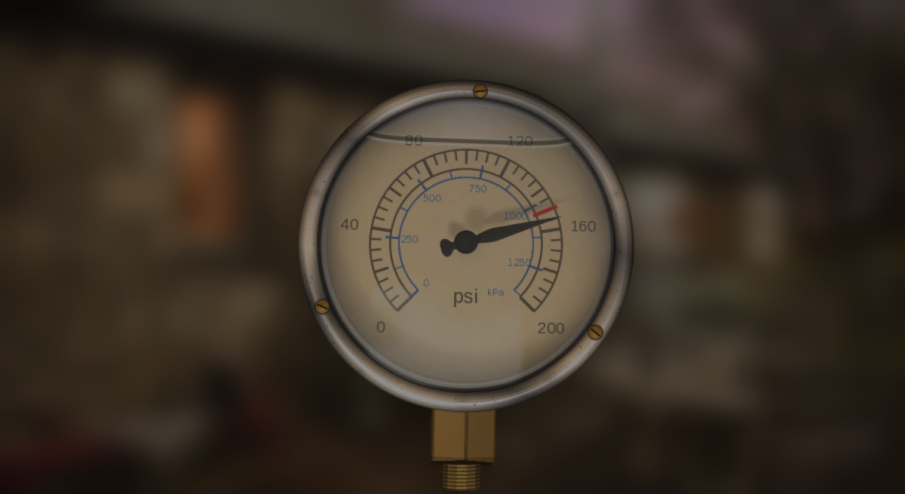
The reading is 155 (psi)
